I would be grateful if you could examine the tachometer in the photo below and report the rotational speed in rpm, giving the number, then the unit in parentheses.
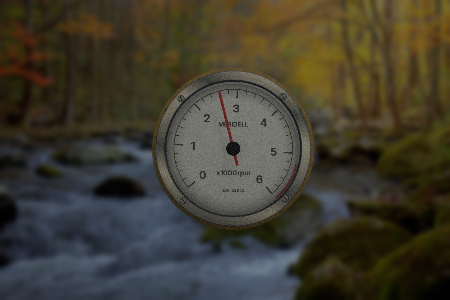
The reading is 2600 (rpm)
